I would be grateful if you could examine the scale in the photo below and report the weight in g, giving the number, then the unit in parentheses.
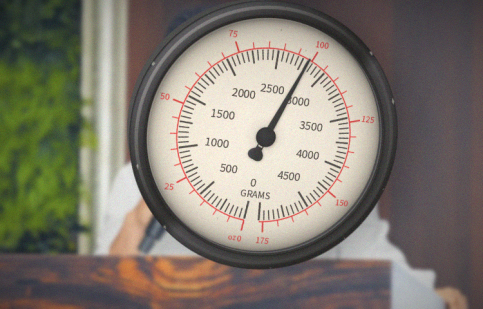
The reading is 2800 (g)
